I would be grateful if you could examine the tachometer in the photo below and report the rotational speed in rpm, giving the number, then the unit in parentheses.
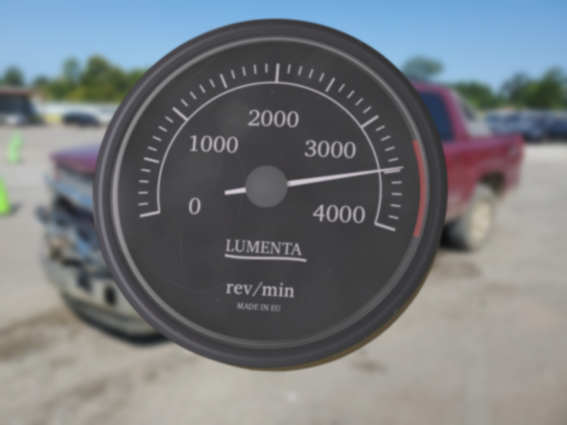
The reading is 3500 (rpm)
